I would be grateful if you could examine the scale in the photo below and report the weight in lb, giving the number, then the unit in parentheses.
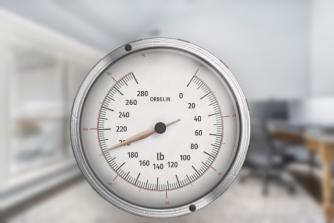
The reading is 200 (lb)
